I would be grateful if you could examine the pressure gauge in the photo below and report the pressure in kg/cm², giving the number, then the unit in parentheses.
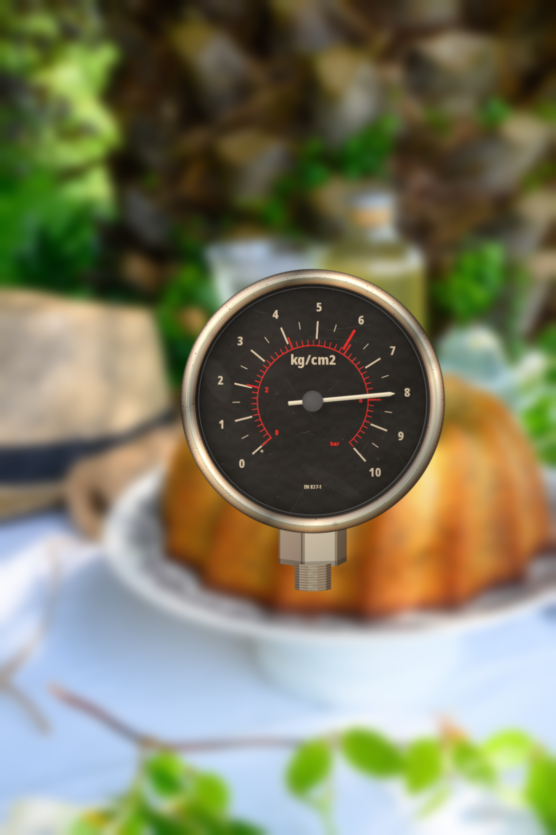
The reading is 8 (kg/cm²)
